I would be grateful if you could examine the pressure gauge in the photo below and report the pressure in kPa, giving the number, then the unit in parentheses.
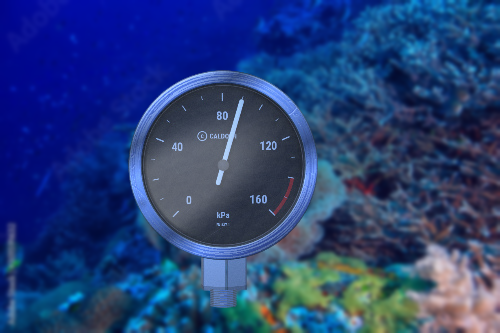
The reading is 90 (kPa)
